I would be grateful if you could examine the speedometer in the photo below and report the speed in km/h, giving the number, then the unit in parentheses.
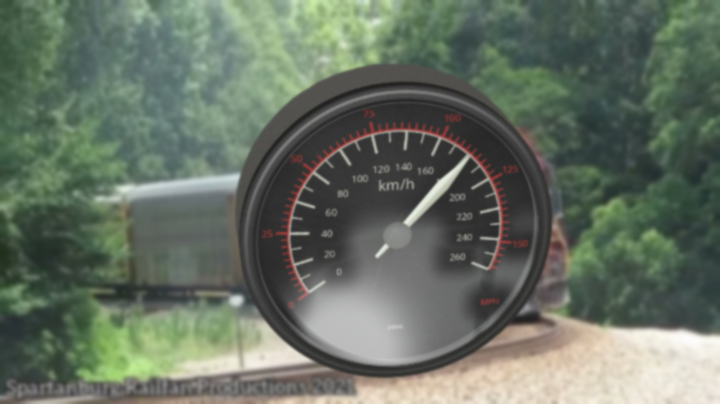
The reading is 180 (km/h)
